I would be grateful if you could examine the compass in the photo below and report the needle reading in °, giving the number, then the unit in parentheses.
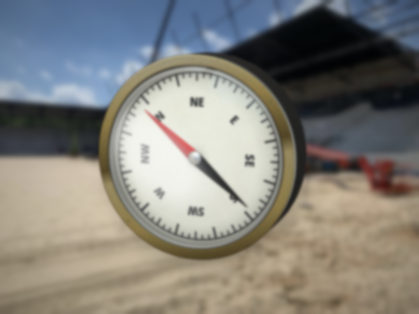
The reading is 355 (°)
